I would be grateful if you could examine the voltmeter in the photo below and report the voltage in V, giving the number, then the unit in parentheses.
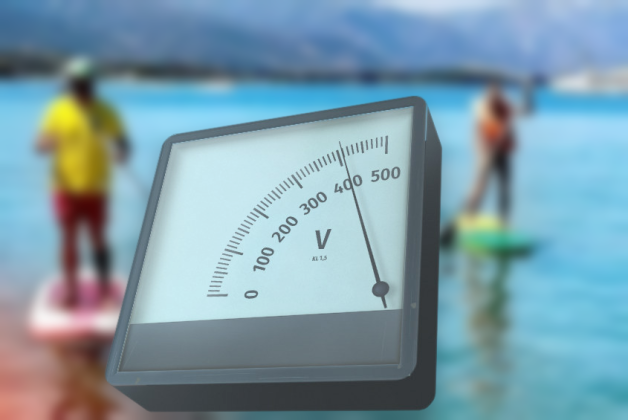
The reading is 410 (V)
